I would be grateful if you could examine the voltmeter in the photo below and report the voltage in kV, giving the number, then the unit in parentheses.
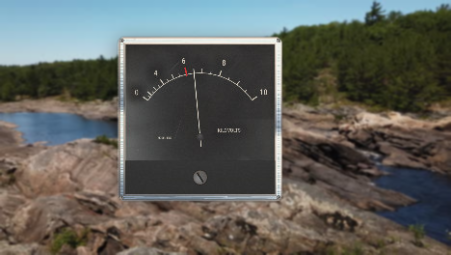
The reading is 6.5 (kV)
